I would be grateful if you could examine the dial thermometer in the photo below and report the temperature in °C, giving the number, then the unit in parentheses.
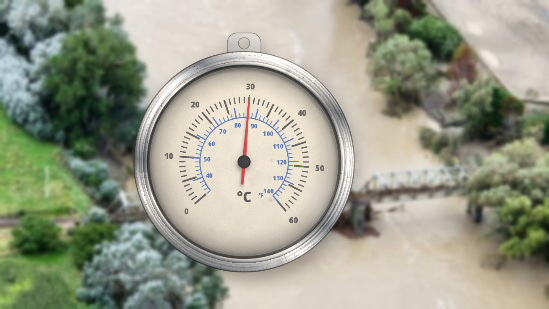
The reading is 30 (°C)
